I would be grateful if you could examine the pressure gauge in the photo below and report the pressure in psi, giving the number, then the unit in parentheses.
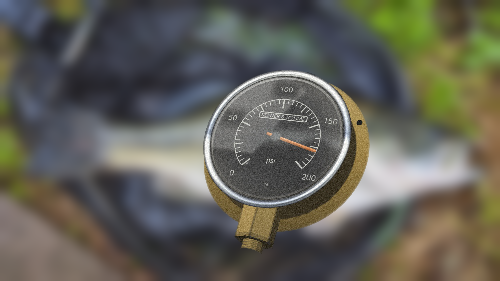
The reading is 180 (psi)
